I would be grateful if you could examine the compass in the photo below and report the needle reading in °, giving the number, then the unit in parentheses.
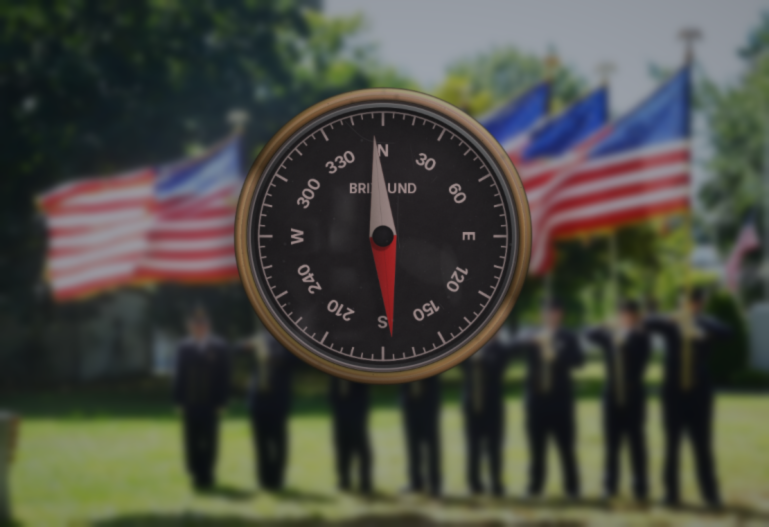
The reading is 175 (°)
